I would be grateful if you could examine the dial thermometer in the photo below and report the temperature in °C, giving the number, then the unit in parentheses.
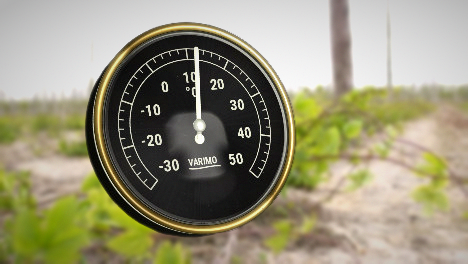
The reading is 12 (°C)
